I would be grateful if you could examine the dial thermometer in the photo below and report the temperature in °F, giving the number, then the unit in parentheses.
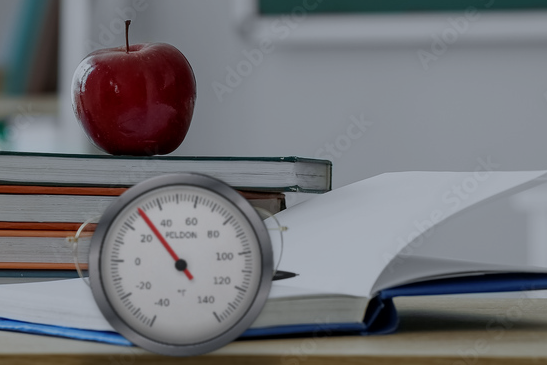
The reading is 30 (°F)
